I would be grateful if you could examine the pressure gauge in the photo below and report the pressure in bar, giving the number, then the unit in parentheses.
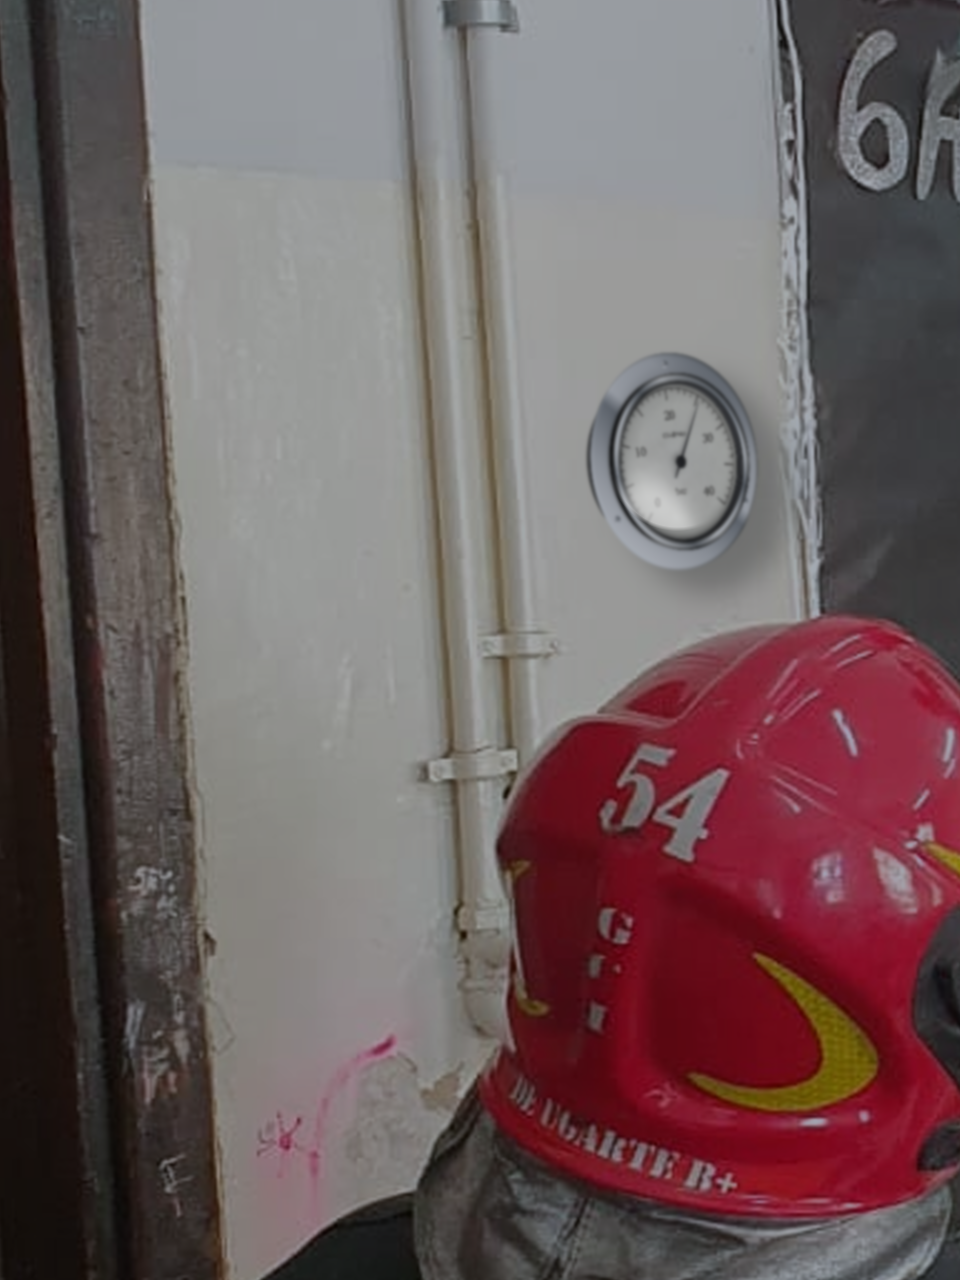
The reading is 25 (bar)
